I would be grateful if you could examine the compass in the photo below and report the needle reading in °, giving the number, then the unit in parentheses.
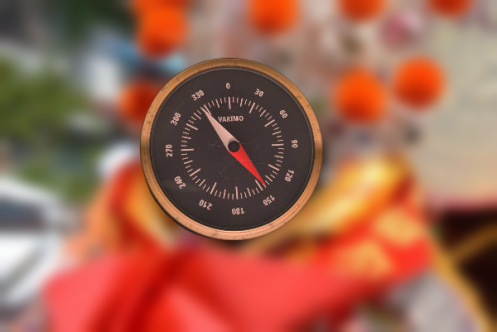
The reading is 145 (°)
